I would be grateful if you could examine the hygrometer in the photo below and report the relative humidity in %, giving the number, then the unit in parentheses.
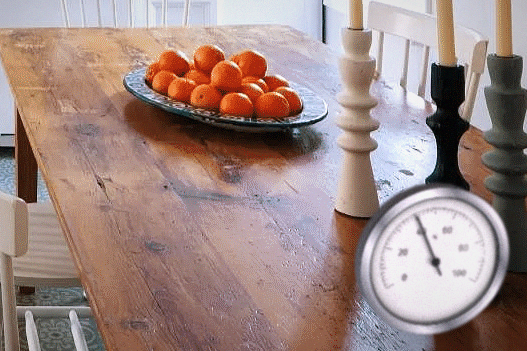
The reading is 40 (%)
